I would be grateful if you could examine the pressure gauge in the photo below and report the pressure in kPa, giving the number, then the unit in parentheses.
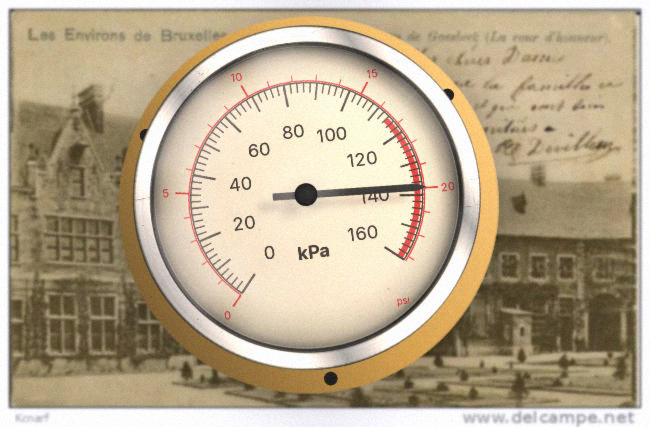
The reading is 138 (kPa)
